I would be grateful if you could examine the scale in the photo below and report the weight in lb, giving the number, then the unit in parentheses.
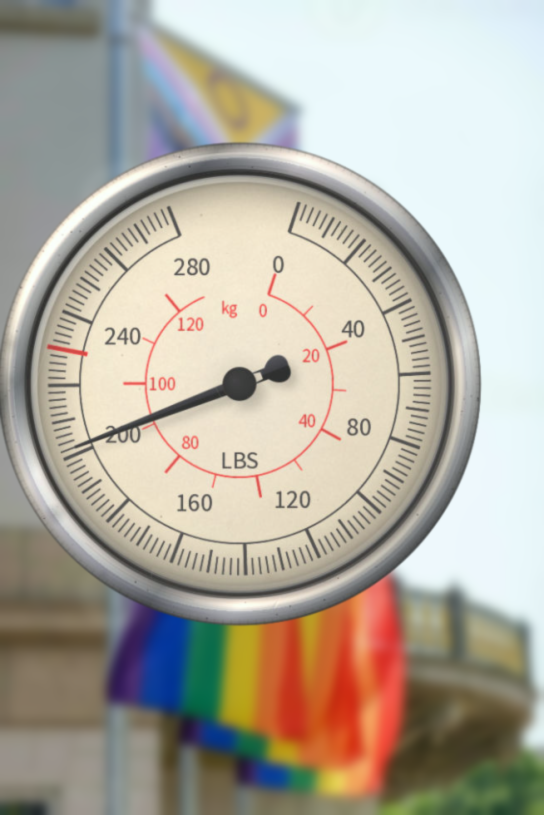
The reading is 202 (lb)
